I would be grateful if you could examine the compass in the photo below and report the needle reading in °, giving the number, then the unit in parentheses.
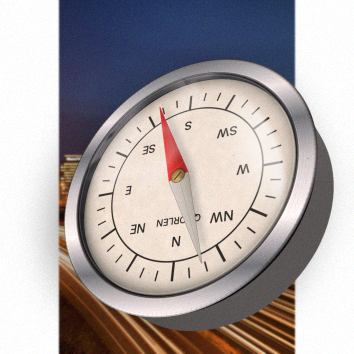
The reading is 160 (°)
